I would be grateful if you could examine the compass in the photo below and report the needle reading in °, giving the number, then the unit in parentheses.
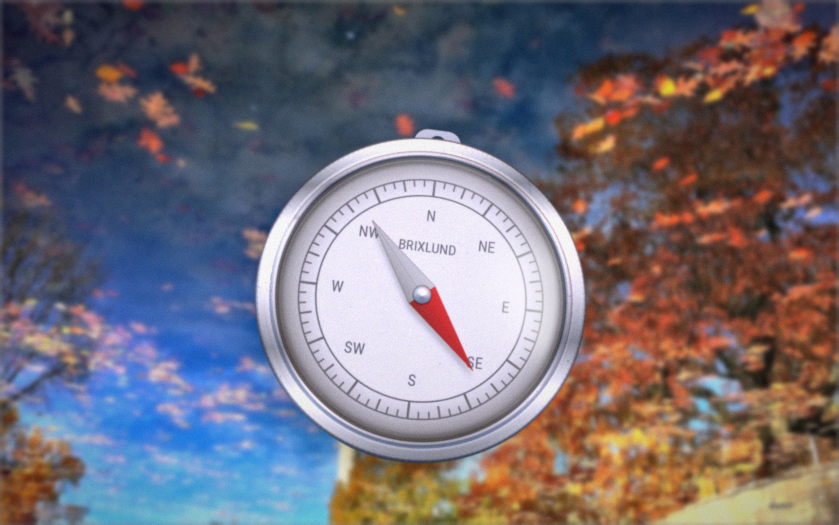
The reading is 140 (°)
